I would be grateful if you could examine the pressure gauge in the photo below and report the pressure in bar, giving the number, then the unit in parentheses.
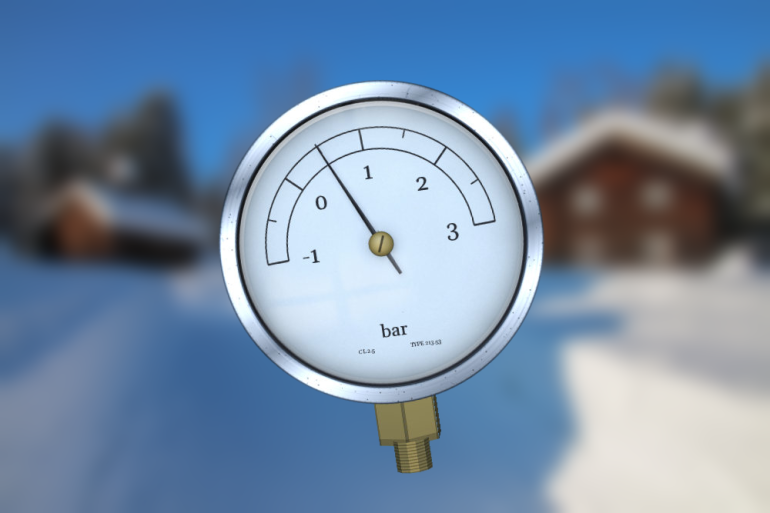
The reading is 0.5 (bar)
